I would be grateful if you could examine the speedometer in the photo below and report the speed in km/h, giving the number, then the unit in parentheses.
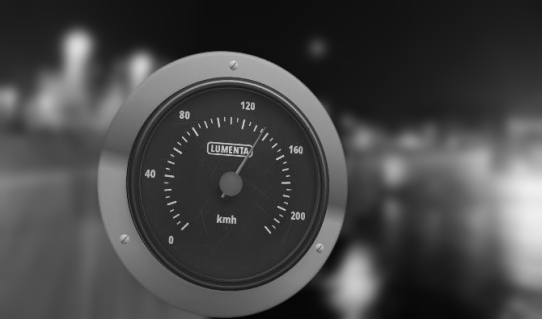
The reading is 135 (km/h)
